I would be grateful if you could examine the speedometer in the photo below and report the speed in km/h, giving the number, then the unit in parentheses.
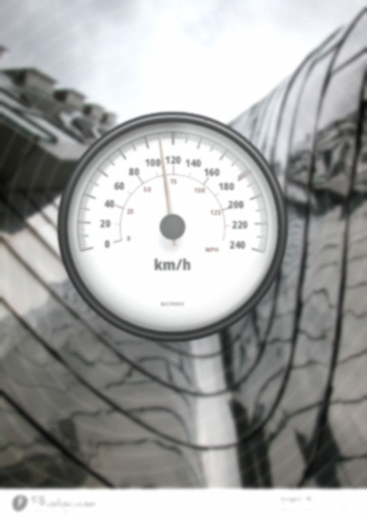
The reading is 110 (km/h)
